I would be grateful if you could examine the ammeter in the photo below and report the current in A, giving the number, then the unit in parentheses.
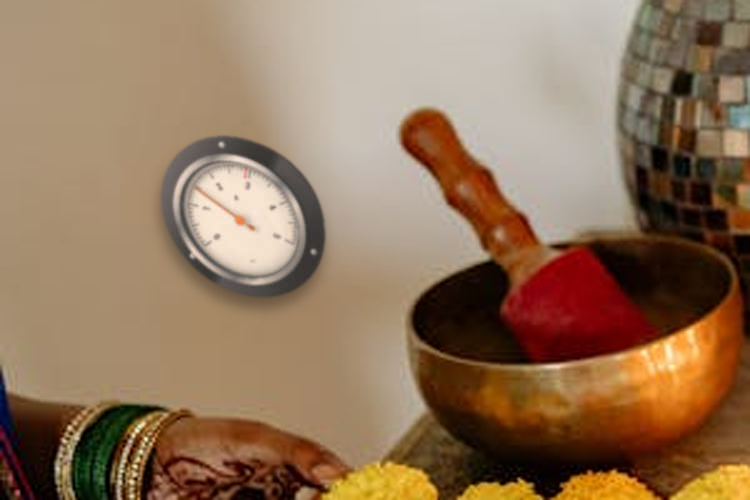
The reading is 1.5 (A)
